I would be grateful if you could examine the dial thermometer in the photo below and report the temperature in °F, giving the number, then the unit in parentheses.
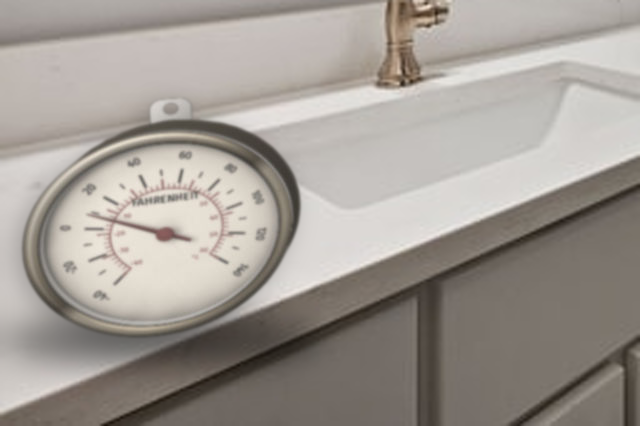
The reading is 10 (°F)
